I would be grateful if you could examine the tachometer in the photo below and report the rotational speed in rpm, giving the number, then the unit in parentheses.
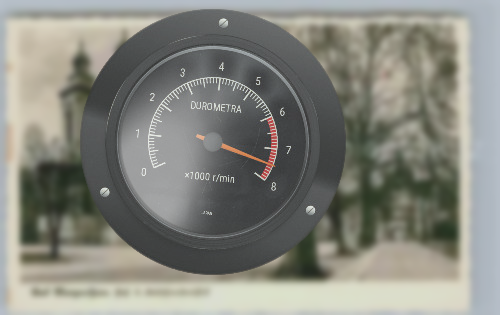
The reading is 7500 (rpm)
